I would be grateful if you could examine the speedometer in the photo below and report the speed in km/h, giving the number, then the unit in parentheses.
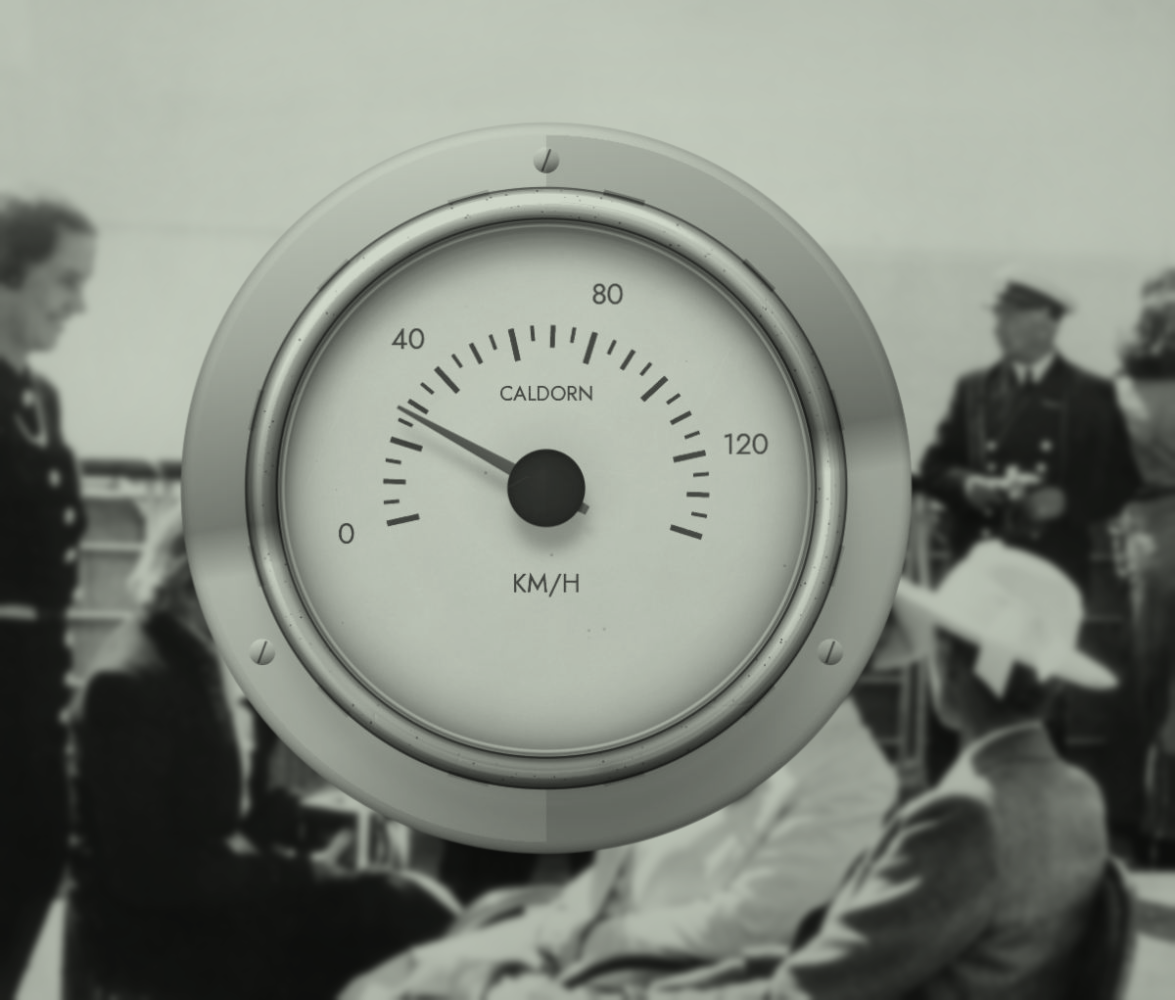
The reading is 27.5 (km/h)
